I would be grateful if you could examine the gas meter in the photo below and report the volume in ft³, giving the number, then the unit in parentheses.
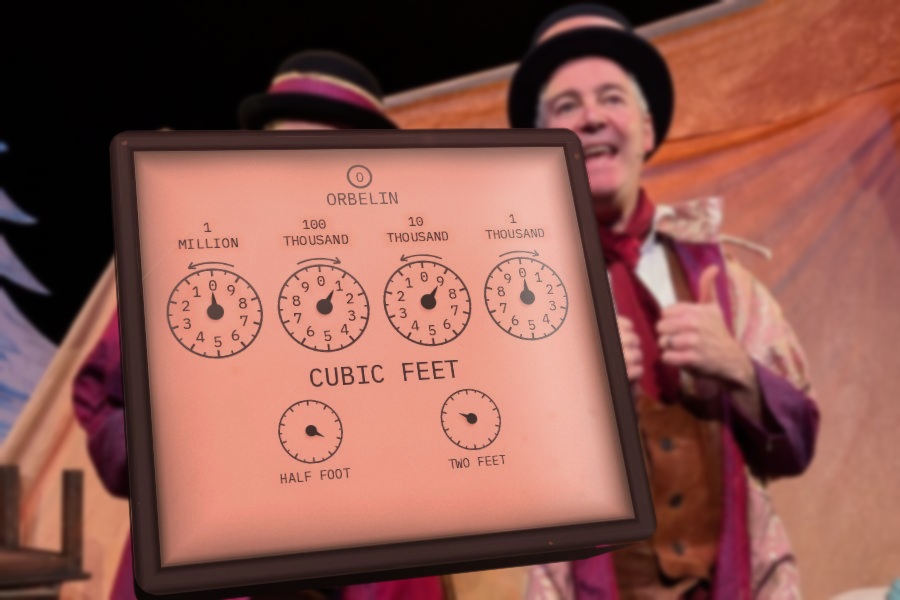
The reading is 9000 (ft³)
